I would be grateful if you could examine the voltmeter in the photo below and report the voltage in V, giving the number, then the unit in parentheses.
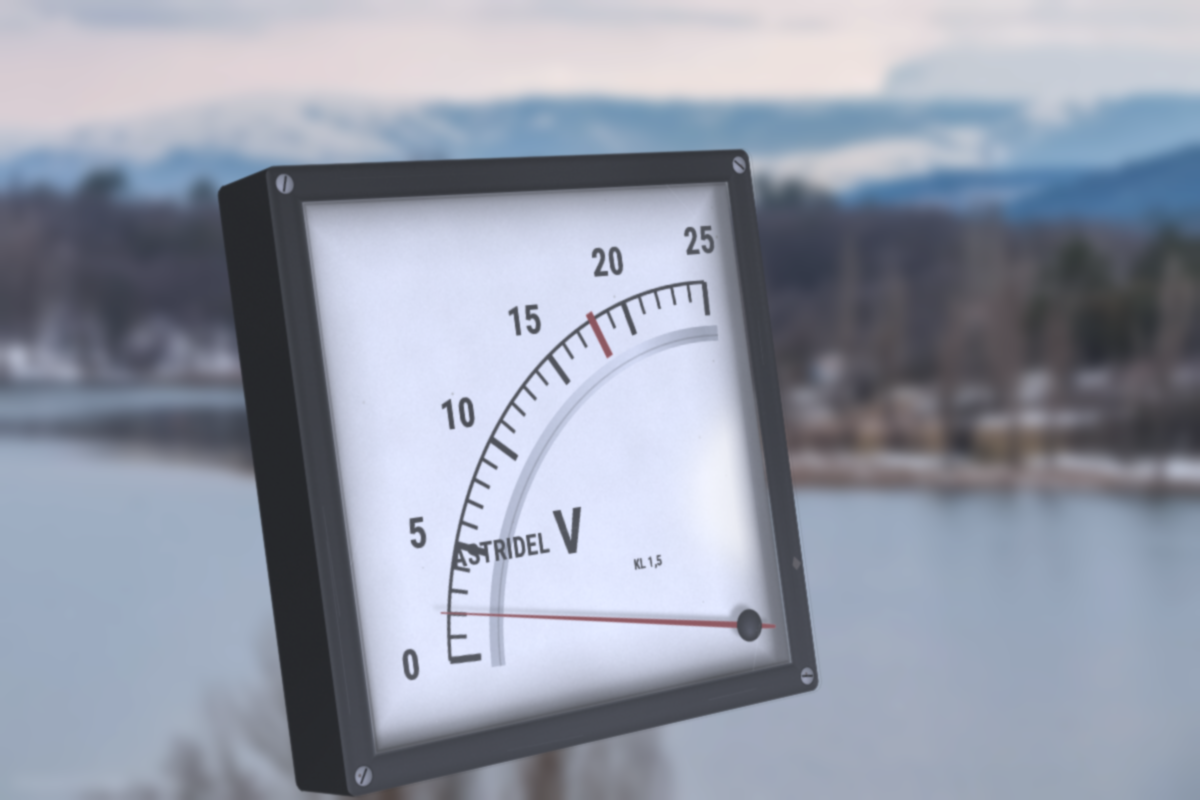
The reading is 2 (V)
